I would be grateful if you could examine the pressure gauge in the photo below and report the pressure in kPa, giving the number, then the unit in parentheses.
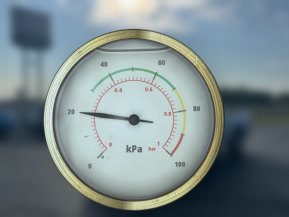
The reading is 20 (kPa)
